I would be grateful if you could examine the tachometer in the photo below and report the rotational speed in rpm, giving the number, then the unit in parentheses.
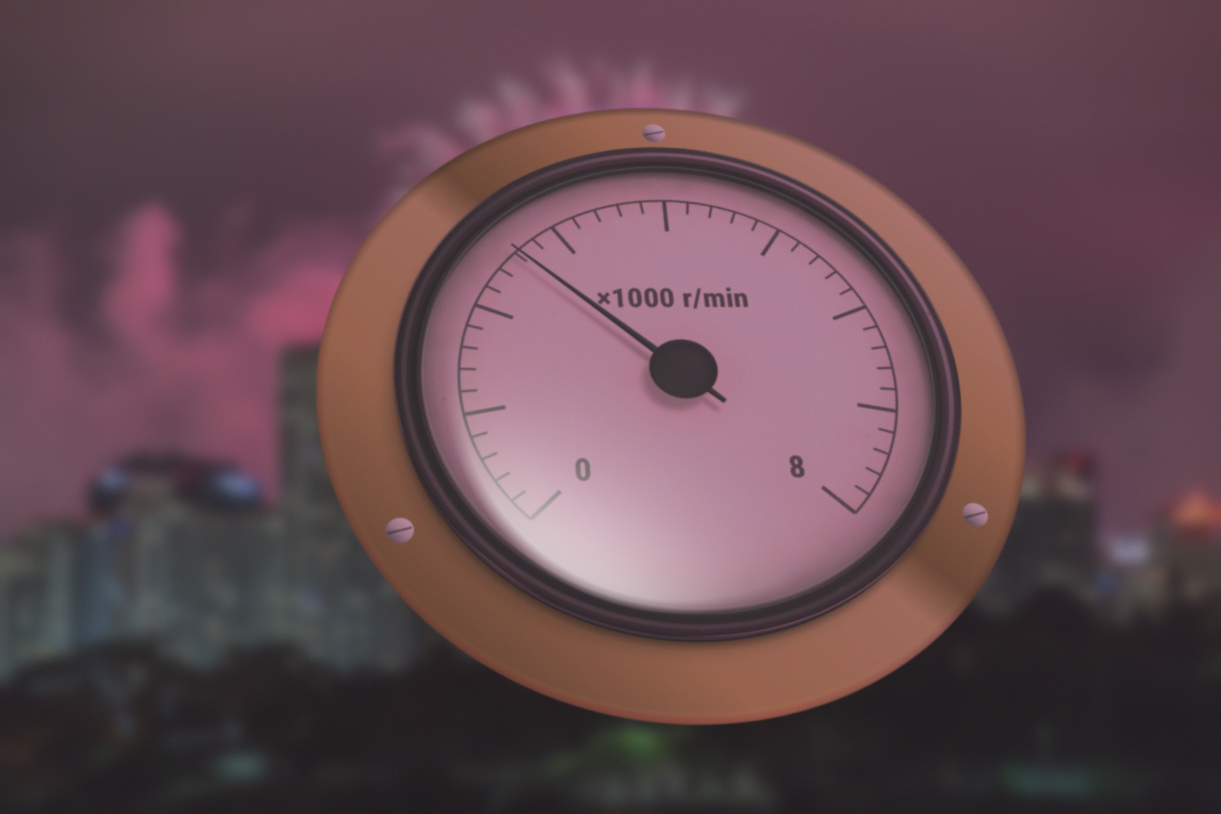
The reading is 2600 (rpm)
